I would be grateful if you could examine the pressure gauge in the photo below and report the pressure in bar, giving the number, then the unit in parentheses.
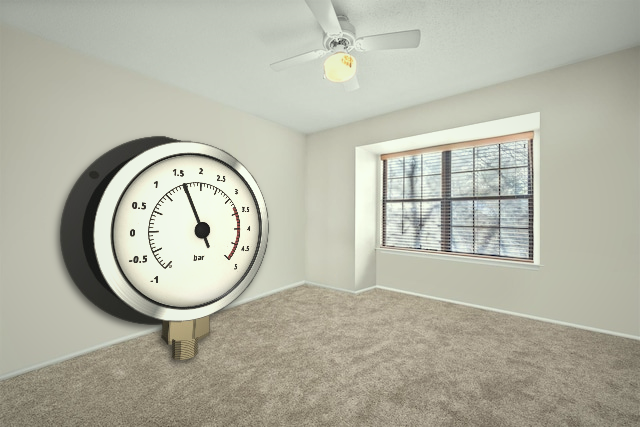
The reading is 1.5 (bar)
